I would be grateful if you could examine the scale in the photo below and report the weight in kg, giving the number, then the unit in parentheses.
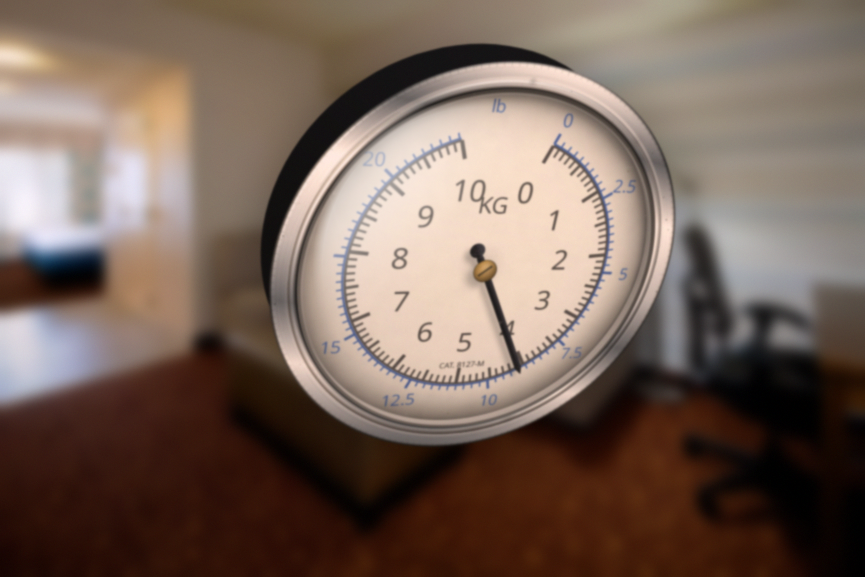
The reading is 4.1 (kg)
